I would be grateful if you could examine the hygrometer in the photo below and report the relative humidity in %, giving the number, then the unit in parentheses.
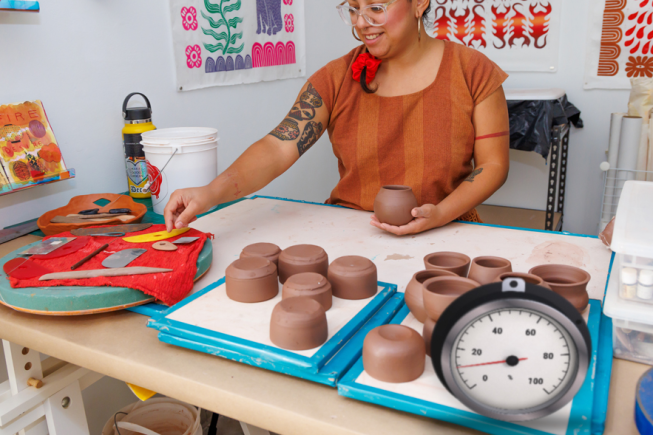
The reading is 12 (%)
